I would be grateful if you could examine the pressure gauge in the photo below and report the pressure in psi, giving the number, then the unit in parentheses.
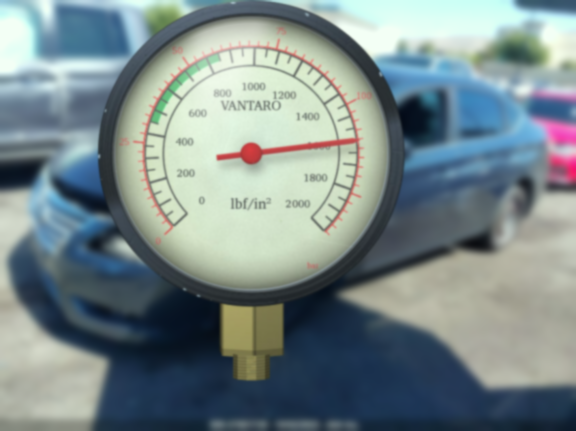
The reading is 1600 (psi)
